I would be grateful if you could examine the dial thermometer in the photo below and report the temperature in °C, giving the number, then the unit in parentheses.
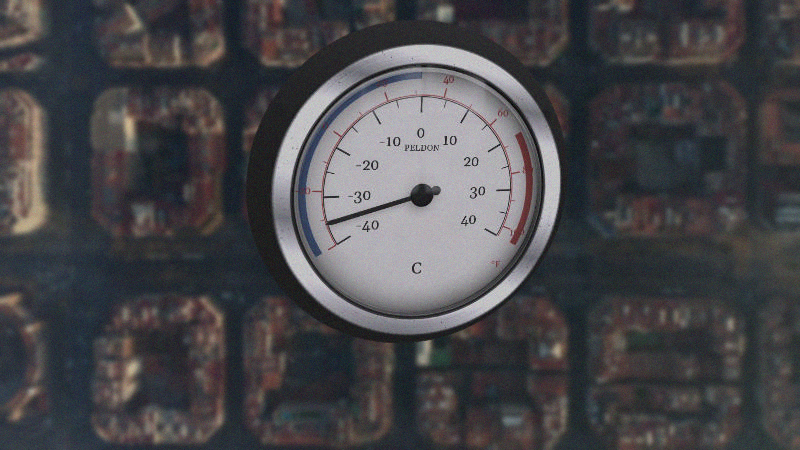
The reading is -35 (°C)
